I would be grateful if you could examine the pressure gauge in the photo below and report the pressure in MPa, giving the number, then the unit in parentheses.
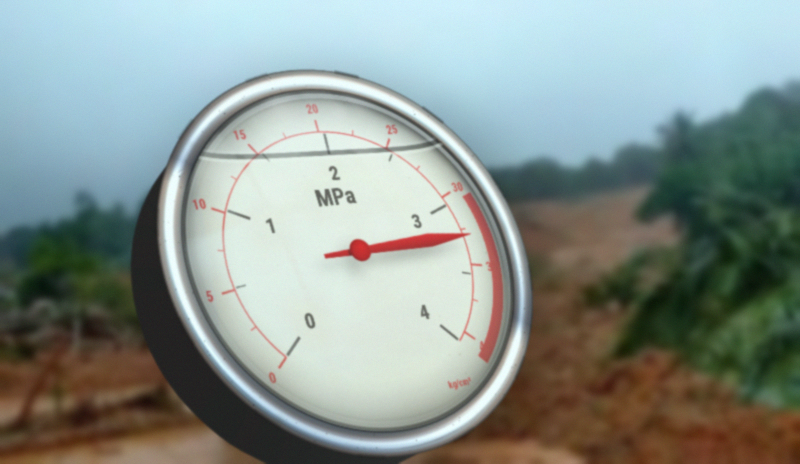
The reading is 3.25 (MPa)
